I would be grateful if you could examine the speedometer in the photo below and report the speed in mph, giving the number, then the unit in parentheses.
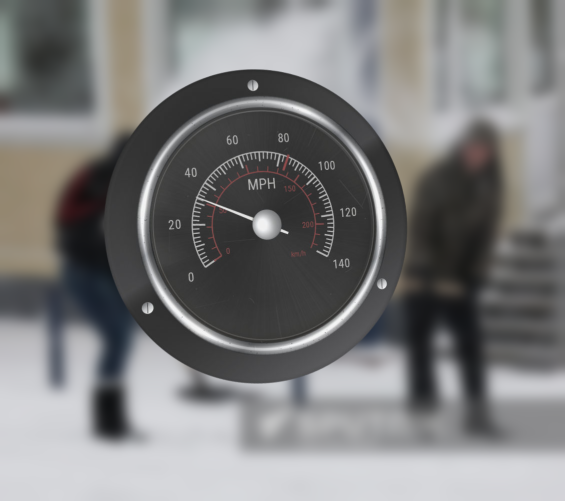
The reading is 32 (mph)
